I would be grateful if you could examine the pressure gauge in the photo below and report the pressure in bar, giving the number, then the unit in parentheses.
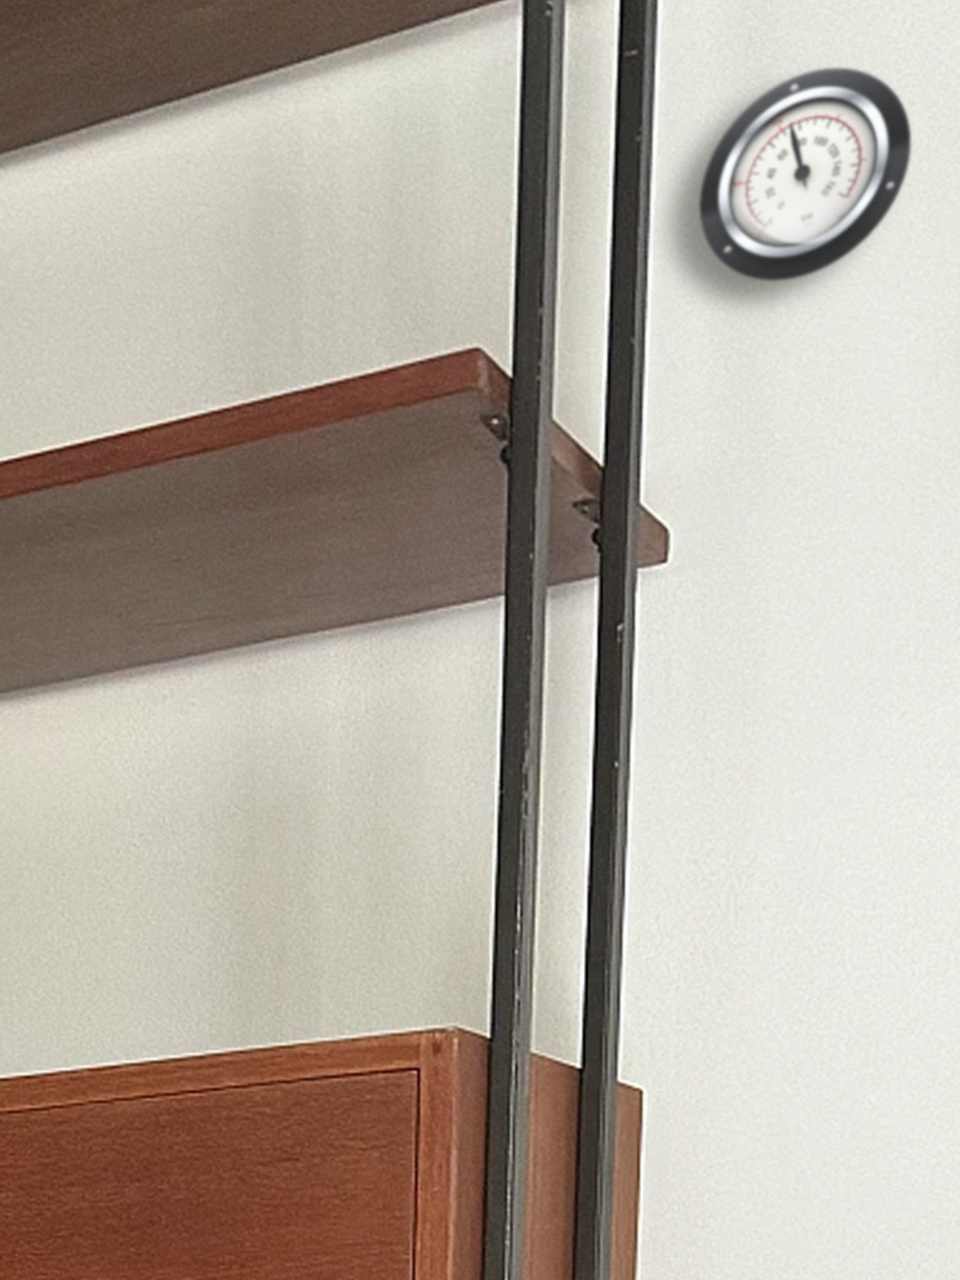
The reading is 75 (bar)
